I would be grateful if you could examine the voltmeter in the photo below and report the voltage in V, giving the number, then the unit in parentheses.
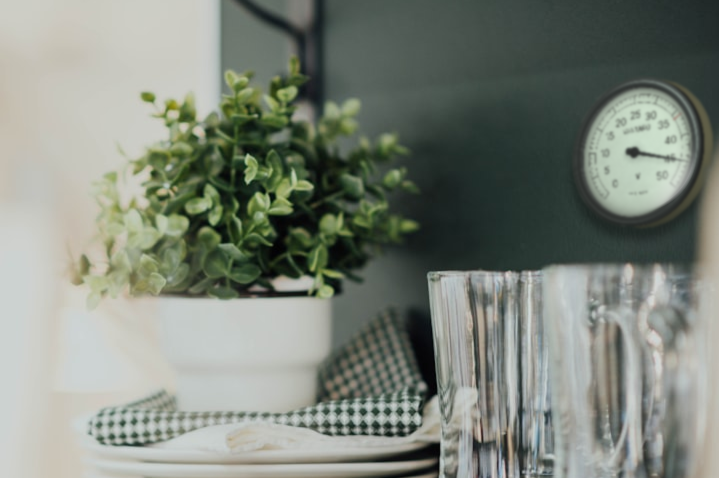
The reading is 45 (V)
